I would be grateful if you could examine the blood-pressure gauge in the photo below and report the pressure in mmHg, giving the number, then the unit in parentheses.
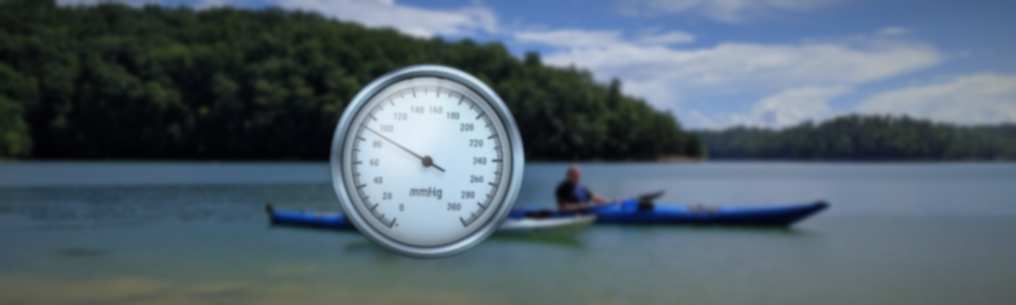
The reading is 90 (mmHg)
